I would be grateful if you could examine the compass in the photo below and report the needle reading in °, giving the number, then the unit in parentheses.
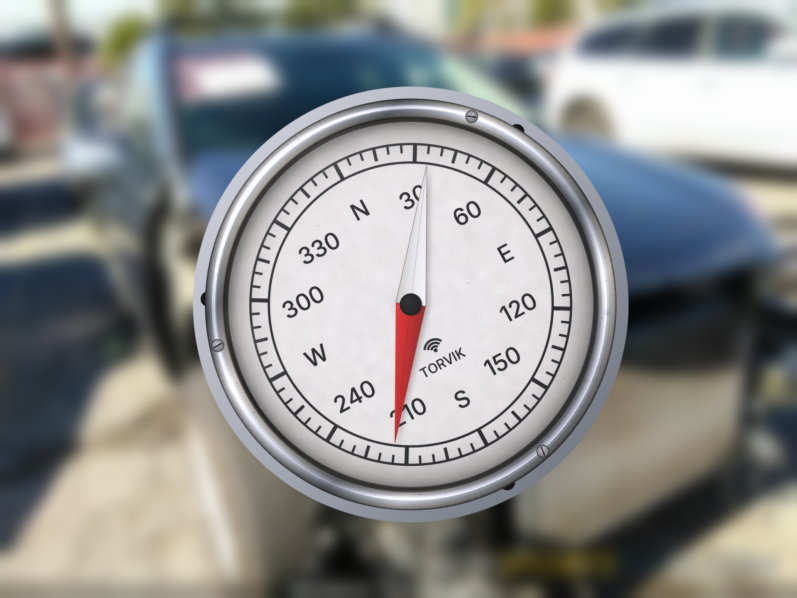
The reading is 215 (°)
